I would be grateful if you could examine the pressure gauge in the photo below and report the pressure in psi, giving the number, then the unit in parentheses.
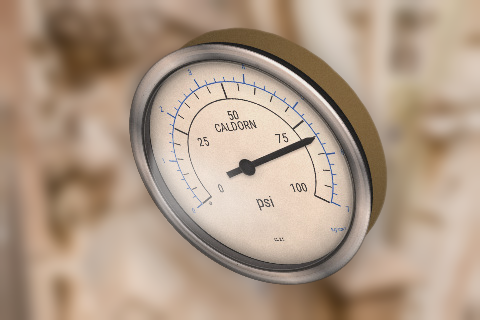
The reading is 80 (psi)
